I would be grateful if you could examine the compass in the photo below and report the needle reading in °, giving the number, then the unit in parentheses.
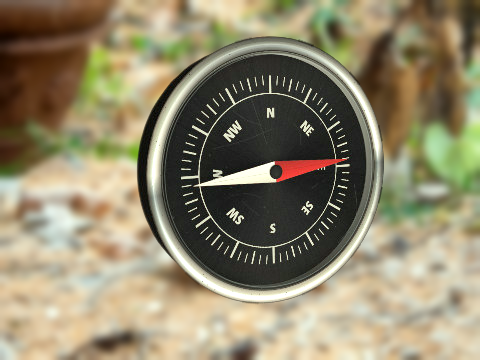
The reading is 85 (°)
